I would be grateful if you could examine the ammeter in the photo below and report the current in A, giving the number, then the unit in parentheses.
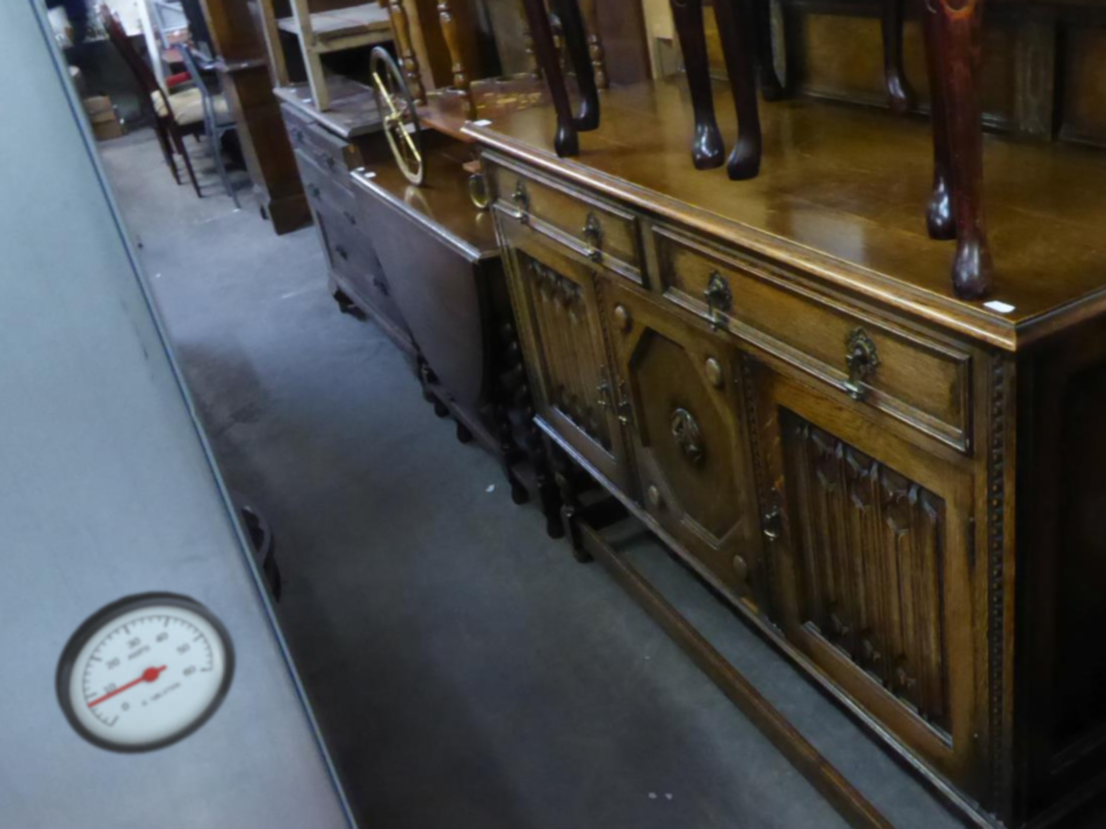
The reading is 8 (A)
